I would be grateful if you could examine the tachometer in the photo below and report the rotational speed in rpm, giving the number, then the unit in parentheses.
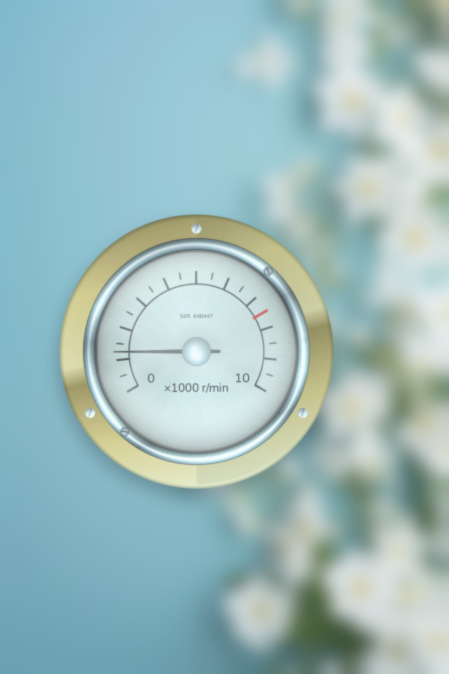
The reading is 1250 (rpm)
